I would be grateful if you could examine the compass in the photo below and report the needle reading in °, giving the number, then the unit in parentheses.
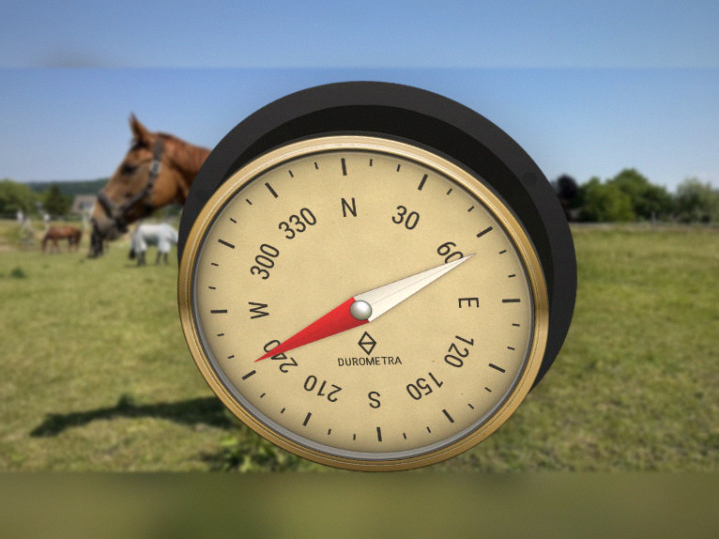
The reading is 245 (°)
